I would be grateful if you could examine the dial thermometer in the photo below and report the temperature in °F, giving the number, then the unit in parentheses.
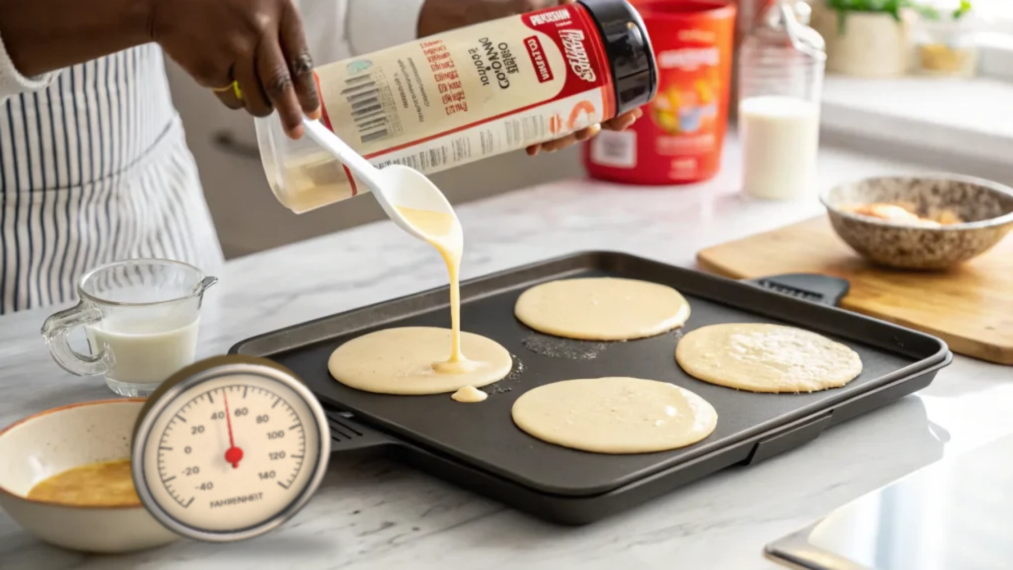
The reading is 48 (°F)
